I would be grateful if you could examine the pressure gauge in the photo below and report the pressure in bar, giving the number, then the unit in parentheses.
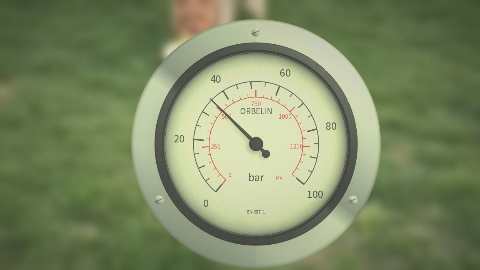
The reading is 35 (bar)
